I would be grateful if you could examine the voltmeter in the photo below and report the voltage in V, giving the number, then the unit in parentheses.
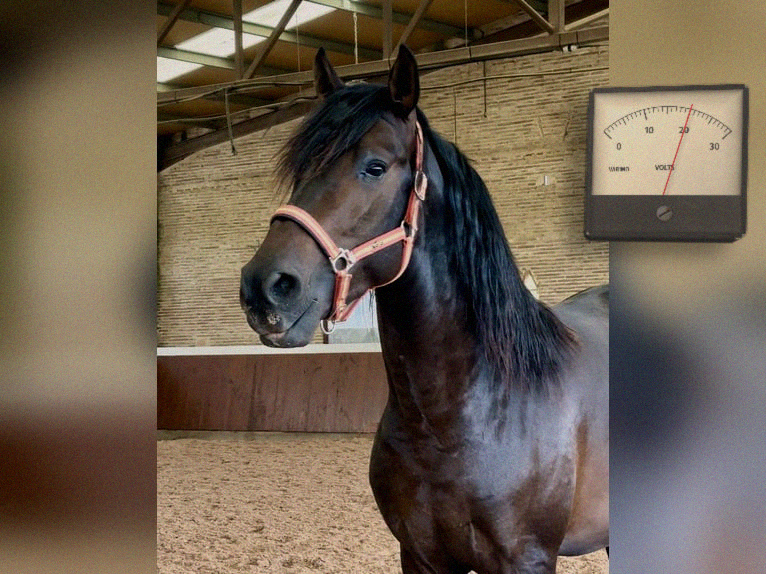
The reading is 20 (V)
